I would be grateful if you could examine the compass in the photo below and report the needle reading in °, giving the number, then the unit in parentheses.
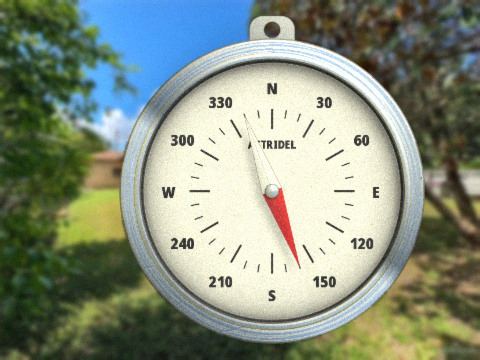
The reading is 160 (°)
